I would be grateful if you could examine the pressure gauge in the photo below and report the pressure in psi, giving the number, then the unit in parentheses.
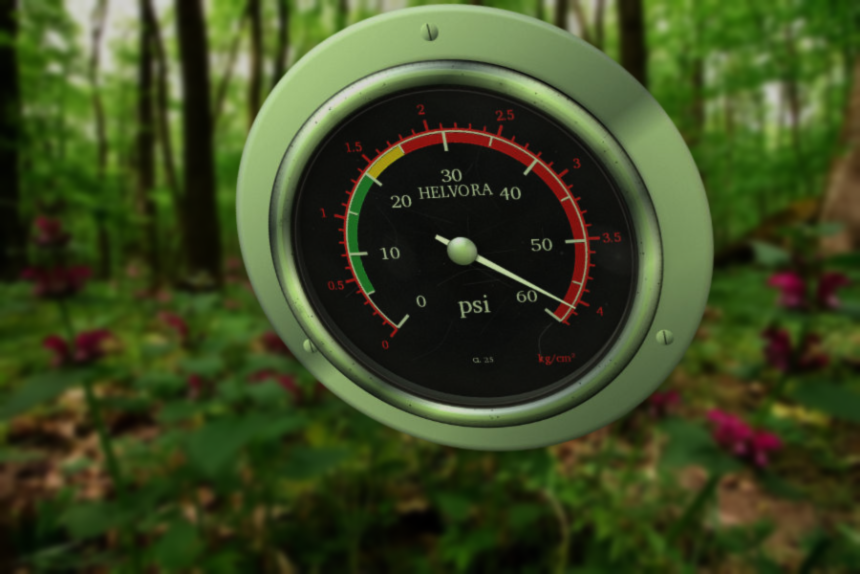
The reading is 57.5 (psi)
